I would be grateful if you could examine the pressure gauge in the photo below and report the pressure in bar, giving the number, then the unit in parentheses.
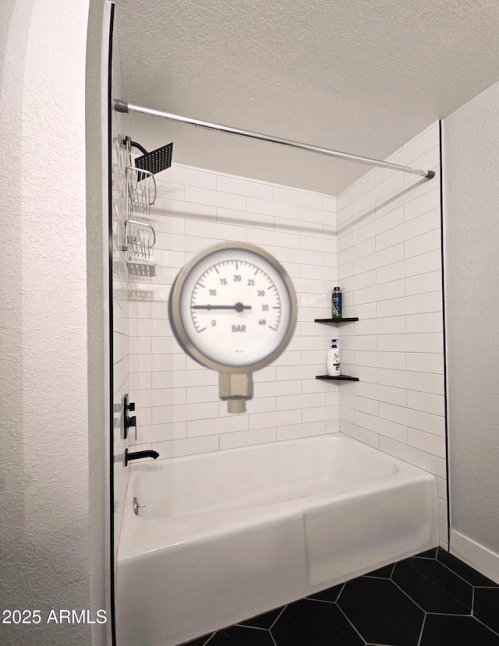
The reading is 5 (bar)
